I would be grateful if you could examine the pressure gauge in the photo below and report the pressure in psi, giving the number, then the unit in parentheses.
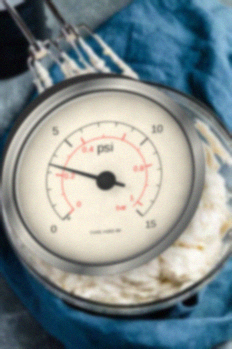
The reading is 3.5 (psi)
